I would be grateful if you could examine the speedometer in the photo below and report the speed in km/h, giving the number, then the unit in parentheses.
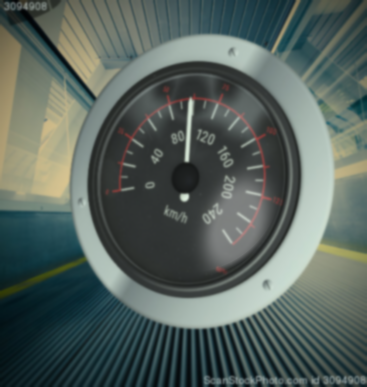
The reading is 100 (km/h)
